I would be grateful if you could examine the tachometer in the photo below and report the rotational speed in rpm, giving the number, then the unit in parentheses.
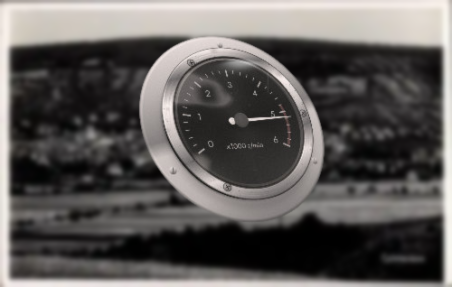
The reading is 5200 (rpm)
